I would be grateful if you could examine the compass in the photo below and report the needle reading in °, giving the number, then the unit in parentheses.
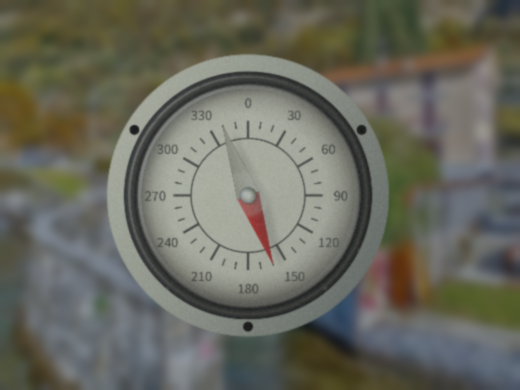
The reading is 160 (°)
